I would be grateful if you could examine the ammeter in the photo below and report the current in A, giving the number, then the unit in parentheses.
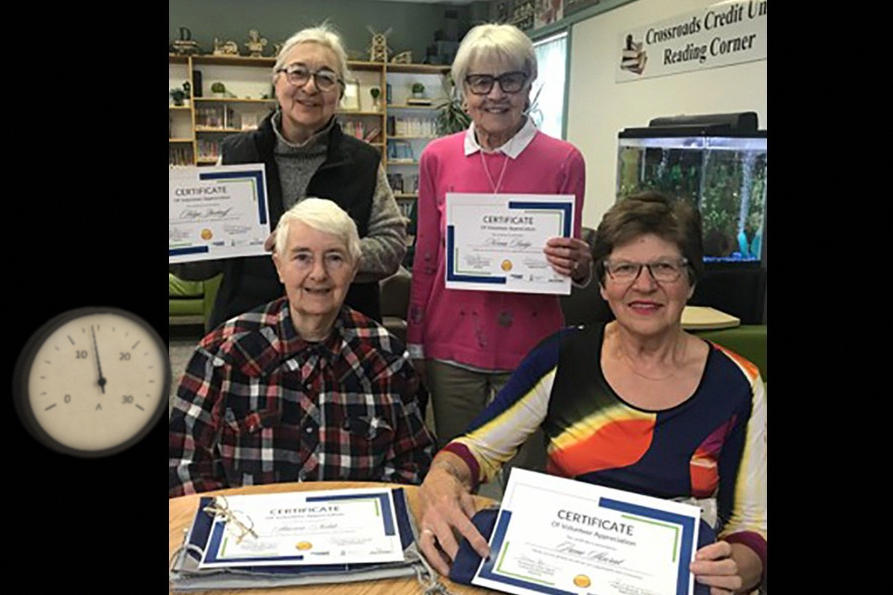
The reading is 13 (A)
